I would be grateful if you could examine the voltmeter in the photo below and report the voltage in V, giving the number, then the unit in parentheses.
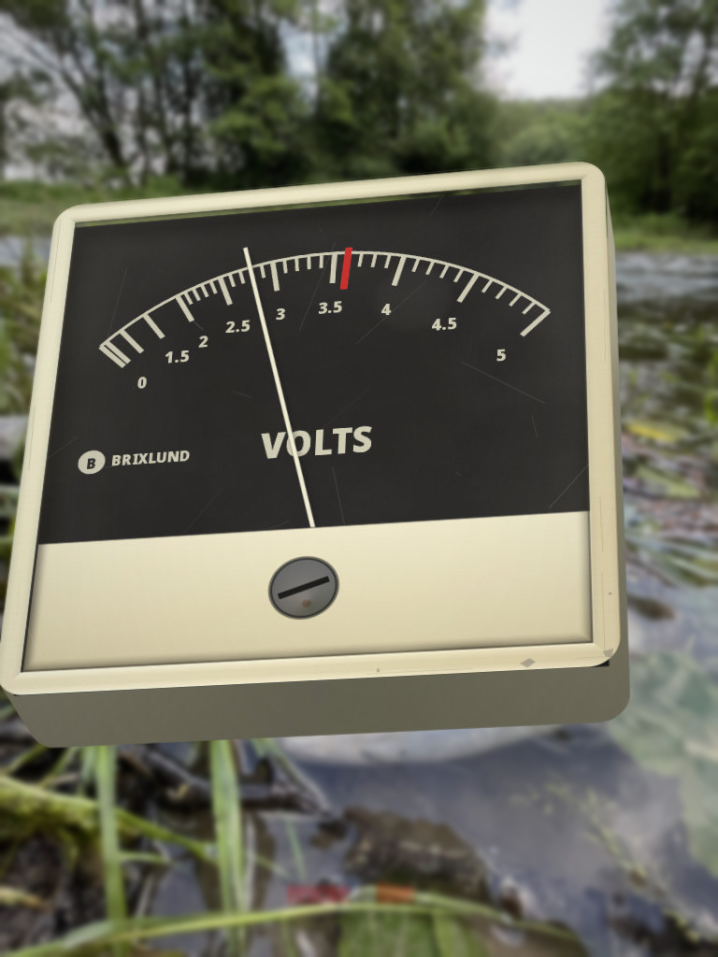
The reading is 2.8 (V)
